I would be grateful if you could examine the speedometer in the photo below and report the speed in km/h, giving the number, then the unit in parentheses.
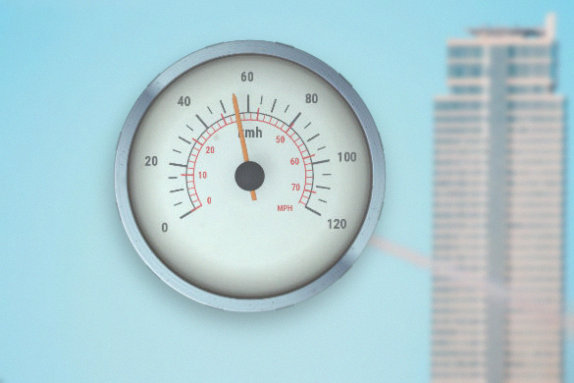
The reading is 55 (km/h)
